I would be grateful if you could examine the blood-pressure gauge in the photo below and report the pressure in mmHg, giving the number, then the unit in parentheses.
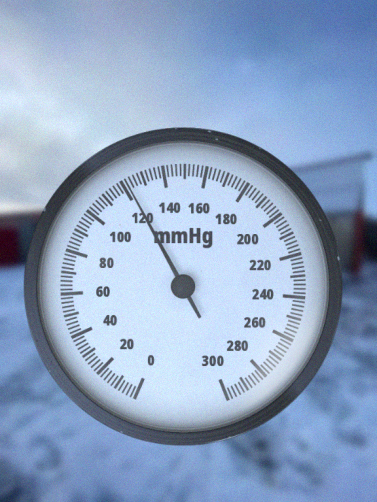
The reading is 122 (mmHg)
